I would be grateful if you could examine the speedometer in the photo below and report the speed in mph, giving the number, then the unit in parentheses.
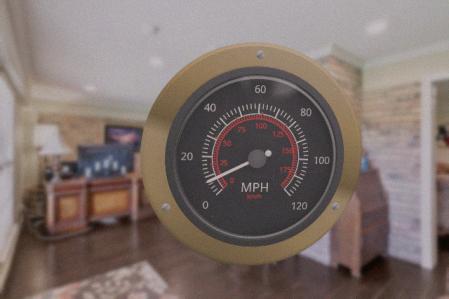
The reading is 8 (mph)
